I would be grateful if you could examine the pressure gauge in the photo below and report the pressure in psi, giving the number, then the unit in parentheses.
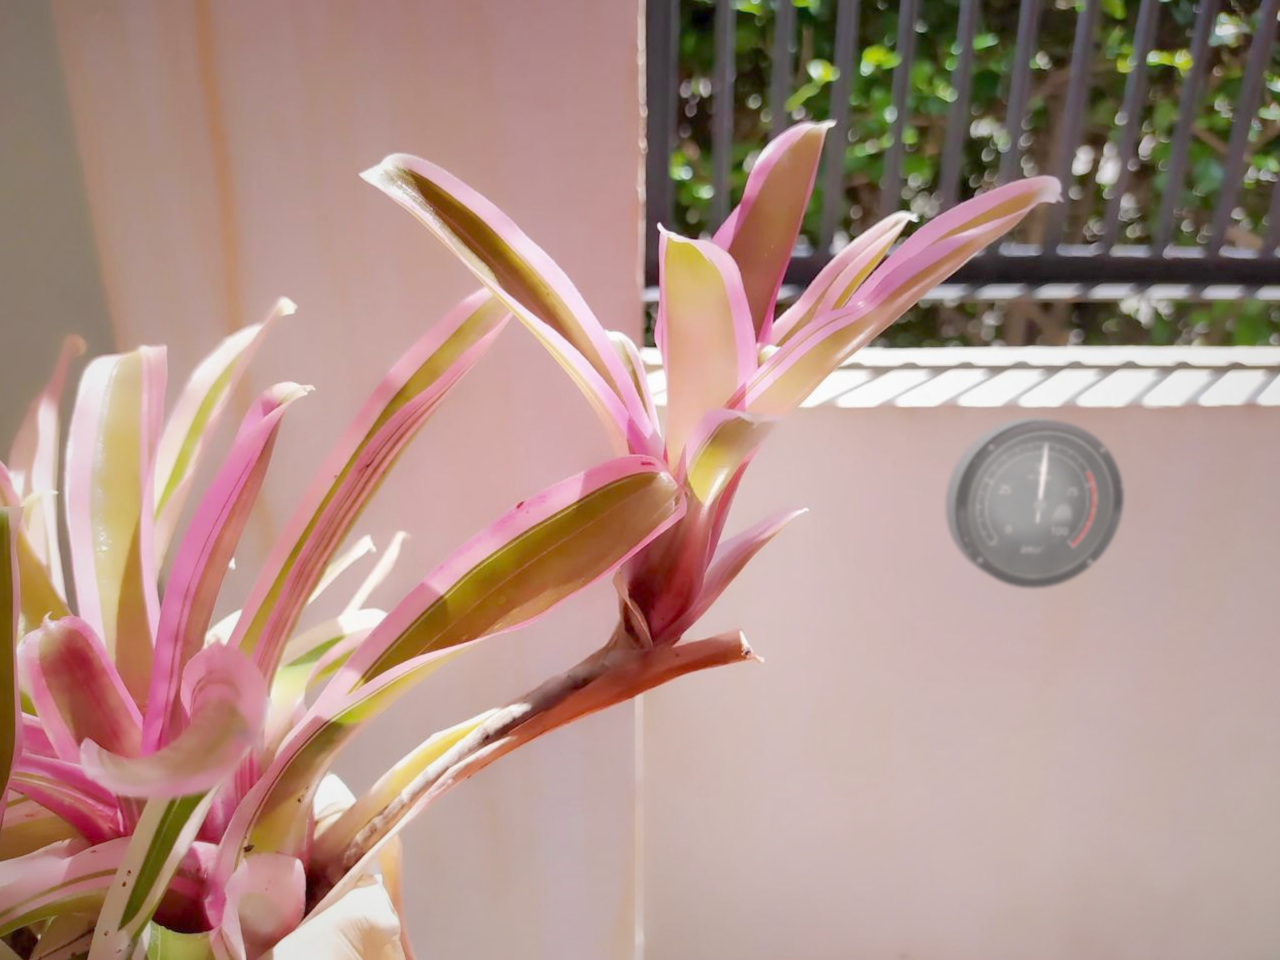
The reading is 50 (psi)
